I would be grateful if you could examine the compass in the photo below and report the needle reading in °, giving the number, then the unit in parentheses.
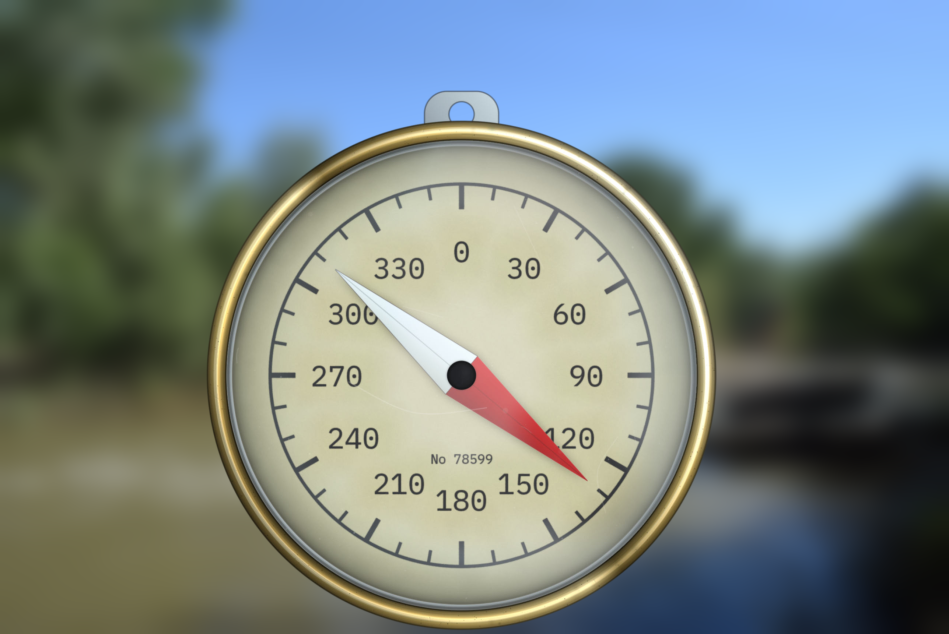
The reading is 130 (°)
